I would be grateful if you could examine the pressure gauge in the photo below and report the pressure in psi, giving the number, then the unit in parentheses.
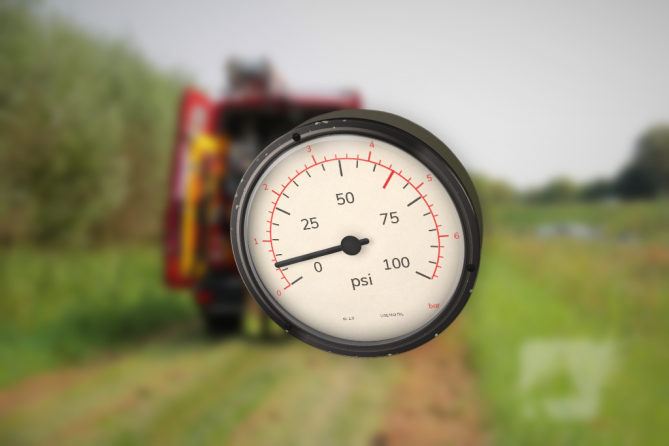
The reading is 7.5 (psi)
